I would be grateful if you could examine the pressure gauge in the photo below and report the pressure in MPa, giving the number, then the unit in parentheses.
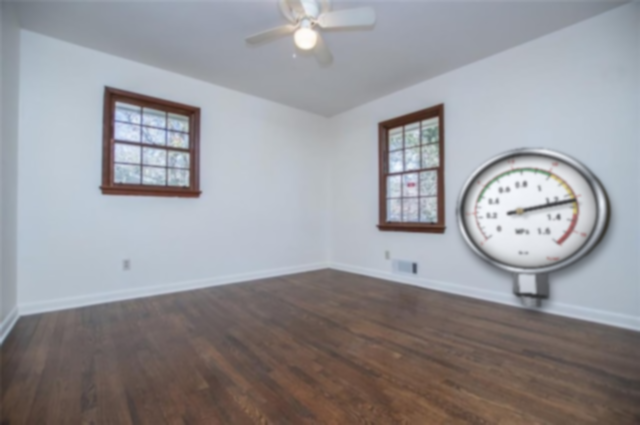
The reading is 1.25 (MPa)
